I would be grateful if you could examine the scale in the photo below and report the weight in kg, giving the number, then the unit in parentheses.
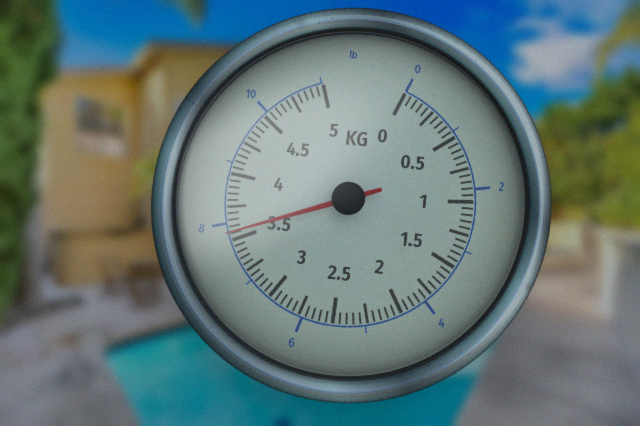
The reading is 3.55 (kg)
